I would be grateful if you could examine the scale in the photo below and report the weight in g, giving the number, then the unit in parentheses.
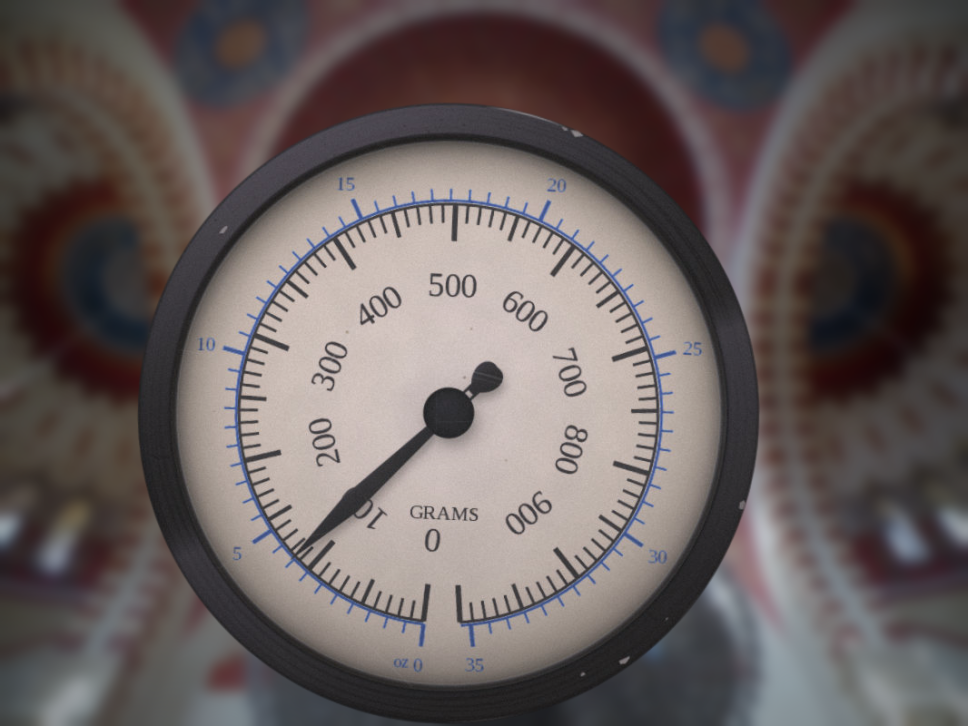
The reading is 115 (g)
